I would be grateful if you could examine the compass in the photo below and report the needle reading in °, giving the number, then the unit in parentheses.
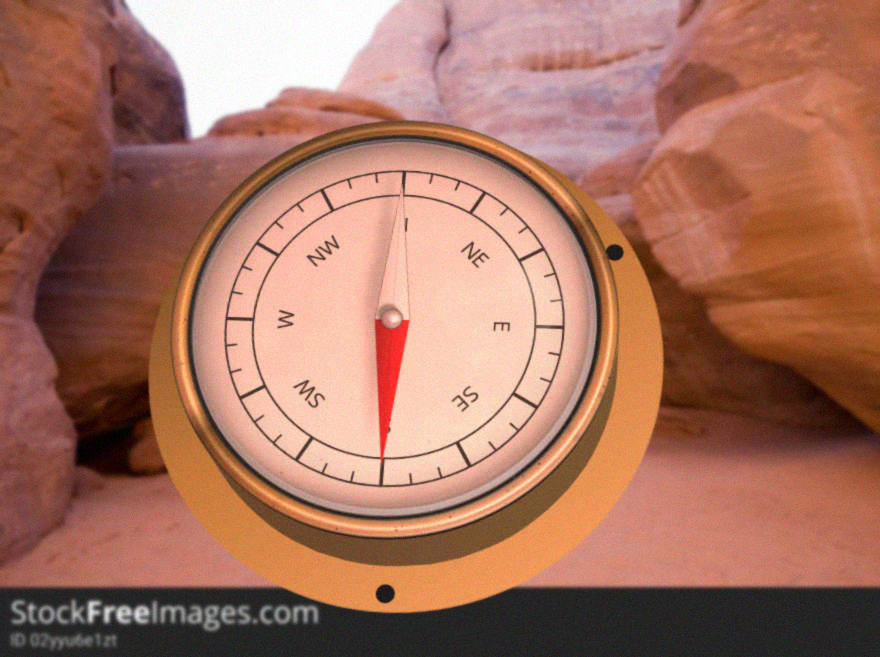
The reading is 180 (°)
